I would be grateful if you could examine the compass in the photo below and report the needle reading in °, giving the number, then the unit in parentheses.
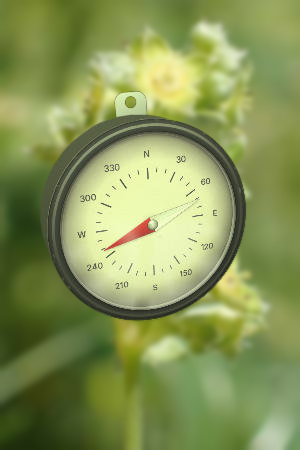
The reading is 250 (°)
